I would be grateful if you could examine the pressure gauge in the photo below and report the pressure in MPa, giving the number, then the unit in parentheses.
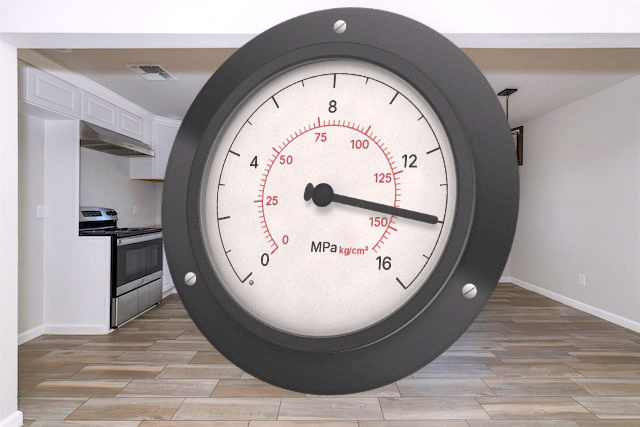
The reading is 14 (MPa)
